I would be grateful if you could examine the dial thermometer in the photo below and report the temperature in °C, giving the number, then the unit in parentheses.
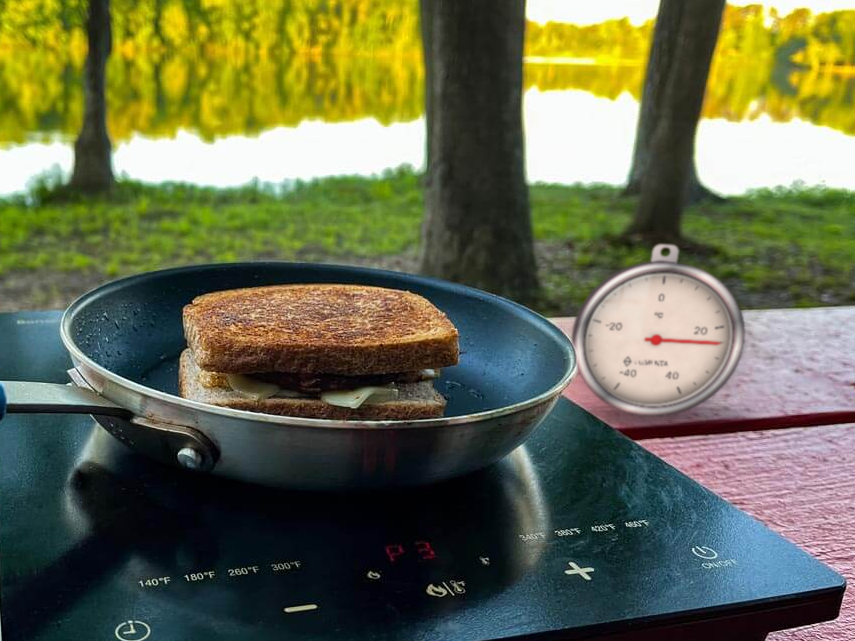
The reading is 24 (°C)
